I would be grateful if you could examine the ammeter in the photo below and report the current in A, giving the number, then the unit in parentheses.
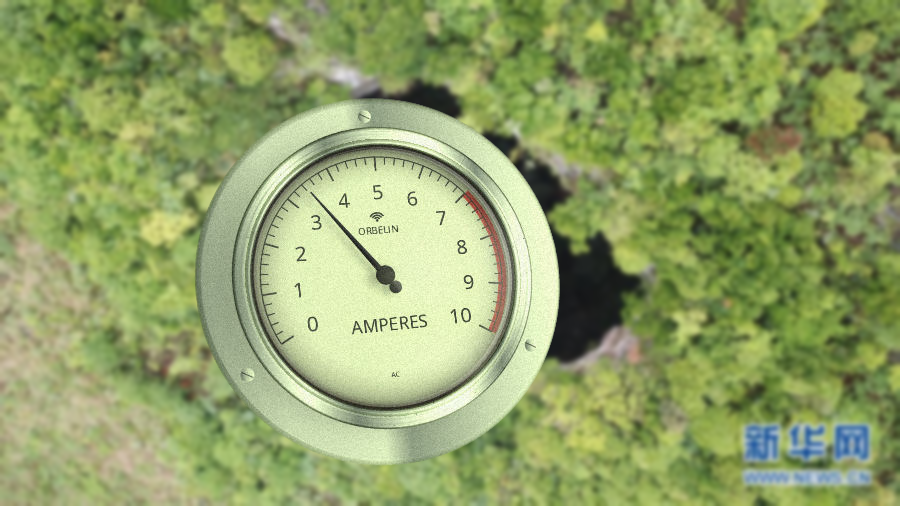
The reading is 3.4 (A)
